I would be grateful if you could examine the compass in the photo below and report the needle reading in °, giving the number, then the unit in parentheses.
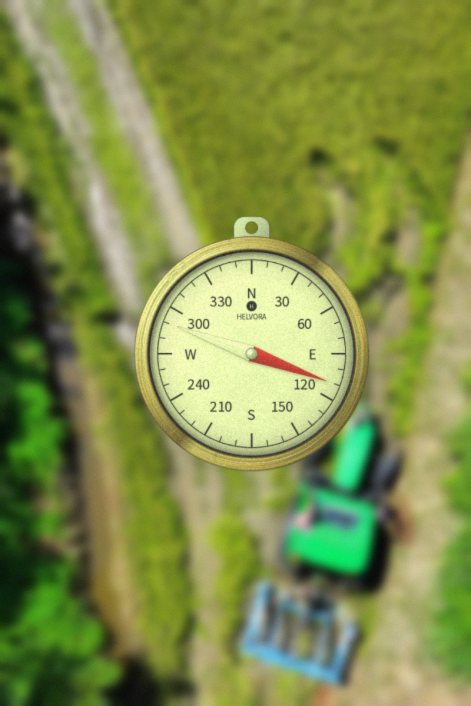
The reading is 110 (°)
